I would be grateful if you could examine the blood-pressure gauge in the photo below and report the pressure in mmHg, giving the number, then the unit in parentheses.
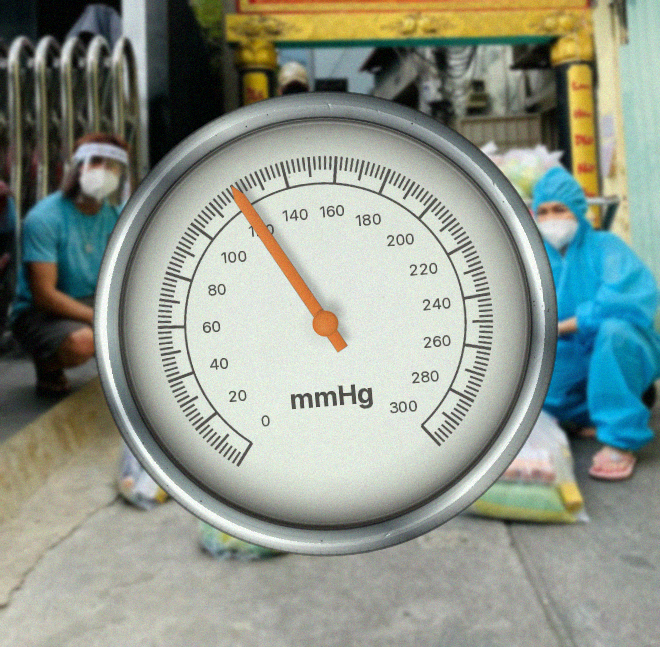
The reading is 120 (mmHg)
